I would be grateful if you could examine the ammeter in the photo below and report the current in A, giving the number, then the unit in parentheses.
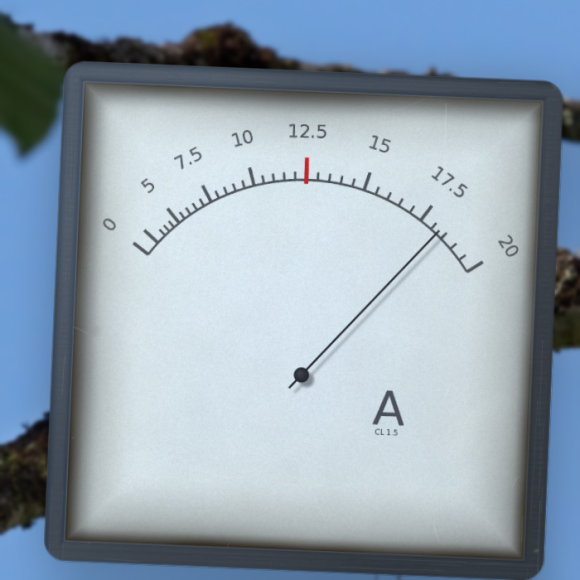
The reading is 18.25 (A)
